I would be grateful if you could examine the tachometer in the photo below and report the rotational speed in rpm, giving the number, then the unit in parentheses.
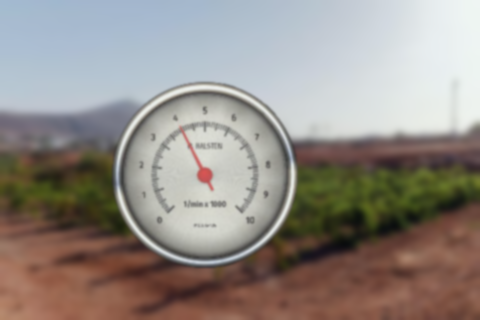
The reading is 4000 (rpm)
